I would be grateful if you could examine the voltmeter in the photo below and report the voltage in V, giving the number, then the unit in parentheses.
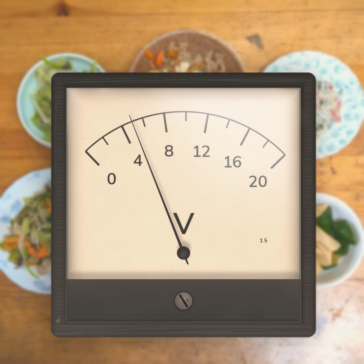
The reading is 5 (V)
